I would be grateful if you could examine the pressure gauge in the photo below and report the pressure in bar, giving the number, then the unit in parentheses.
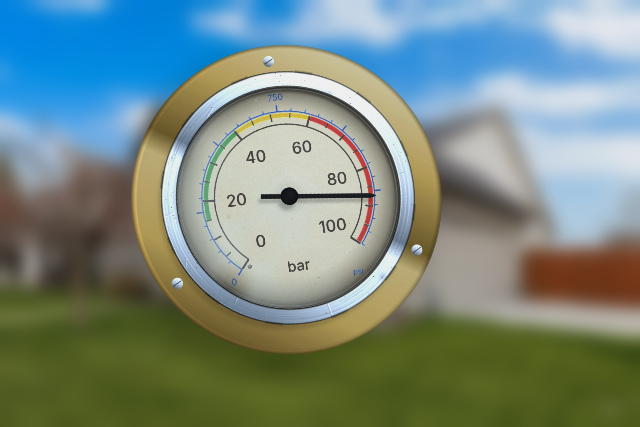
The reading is 87.5 (bar)
